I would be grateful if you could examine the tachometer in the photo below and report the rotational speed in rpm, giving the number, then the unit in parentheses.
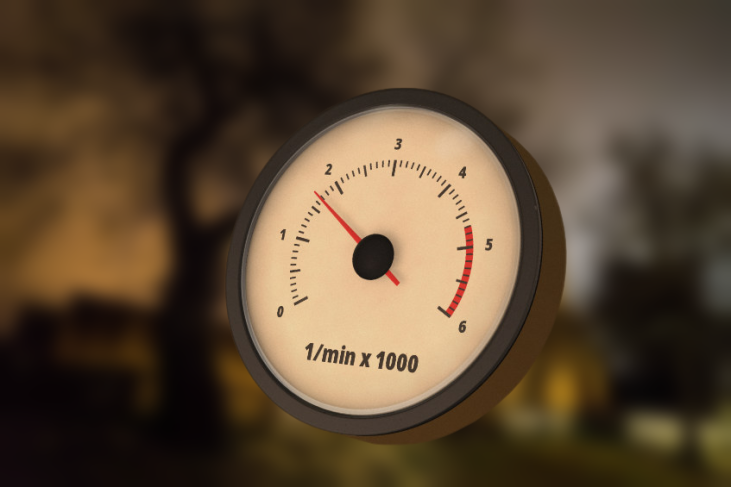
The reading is 1700 (rpm)
